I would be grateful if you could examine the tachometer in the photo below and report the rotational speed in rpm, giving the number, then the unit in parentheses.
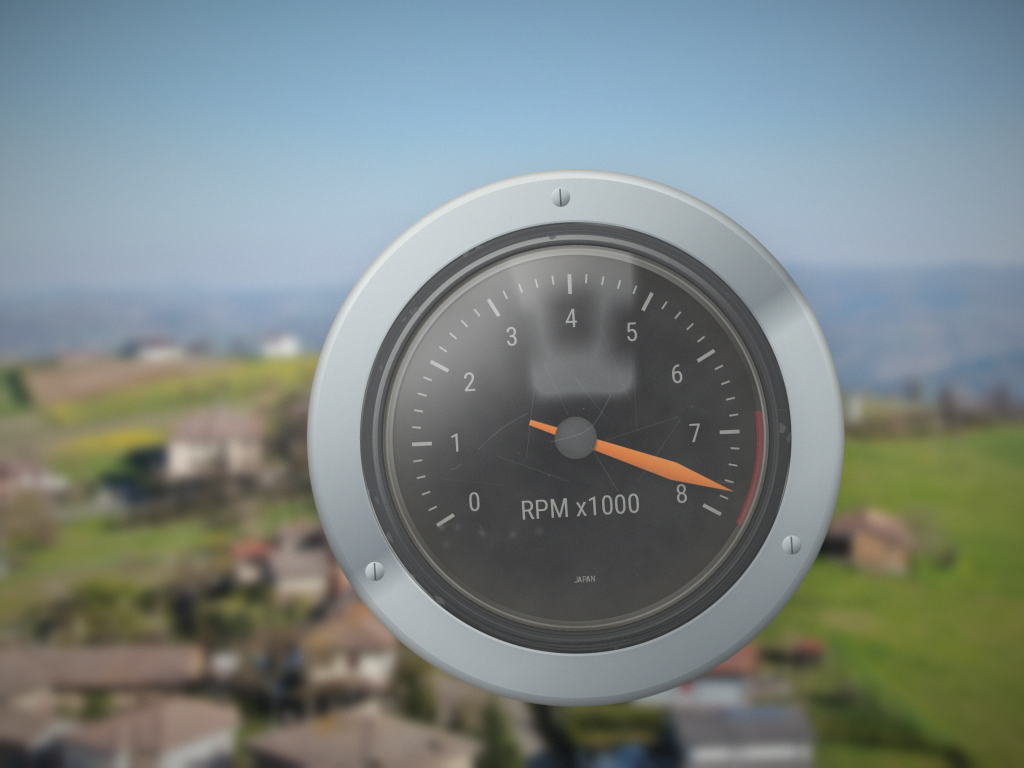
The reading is 7700 (rpm)
